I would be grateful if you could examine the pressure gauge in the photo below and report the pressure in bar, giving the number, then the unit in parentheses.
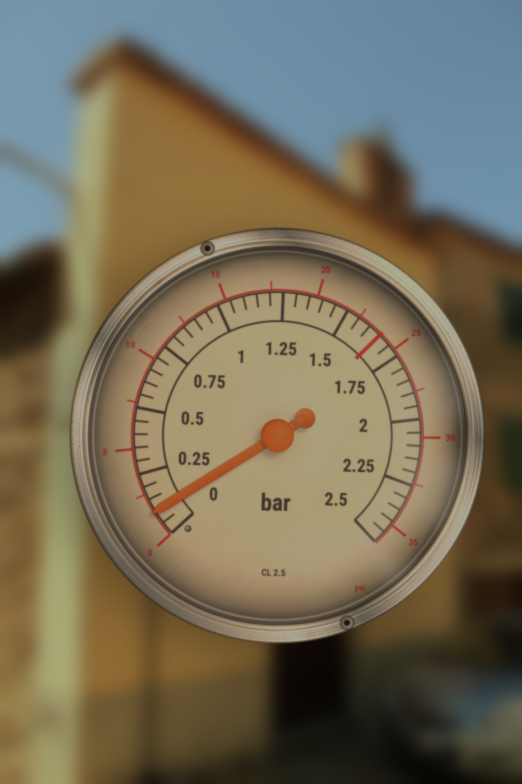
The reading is 0.1 (bar)
